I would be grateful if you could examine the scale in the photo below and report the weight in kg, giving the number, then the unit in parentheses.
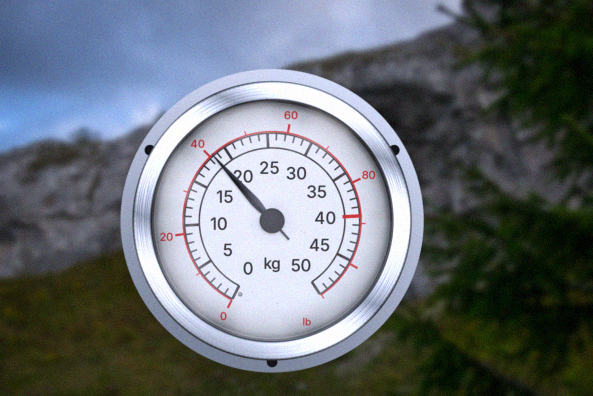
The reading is 18.5 (kg)
